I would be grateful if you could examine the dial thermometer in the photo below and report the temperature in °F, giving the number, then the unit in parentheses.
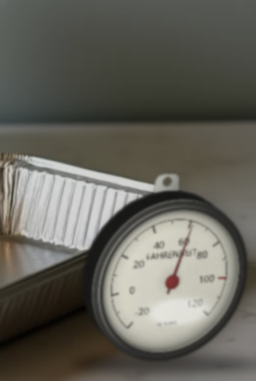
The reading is 60 (°F)
